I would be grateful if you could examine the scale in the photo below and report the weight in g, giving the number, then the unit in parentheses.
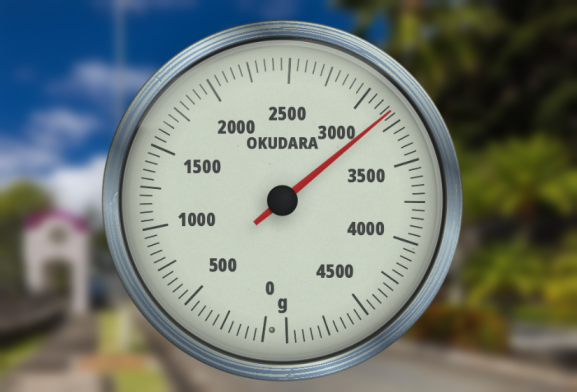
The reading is 3175 (g)
